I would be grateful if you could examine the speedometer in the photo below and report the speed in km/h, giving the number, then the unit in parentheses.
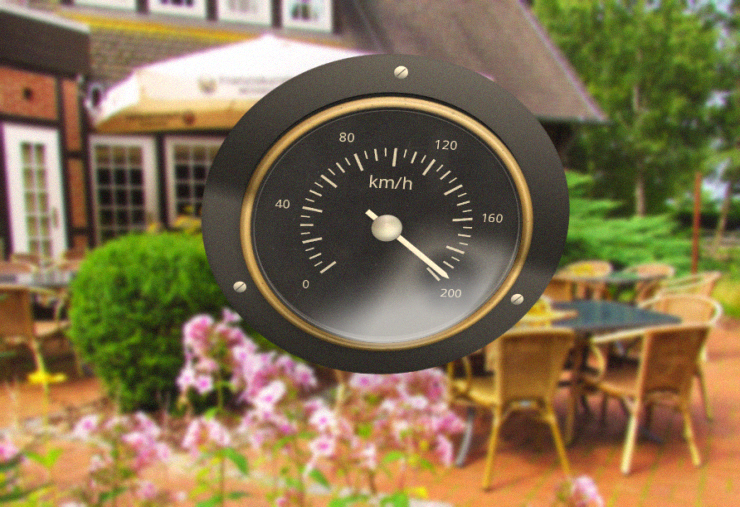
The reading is 195 (km/h)
